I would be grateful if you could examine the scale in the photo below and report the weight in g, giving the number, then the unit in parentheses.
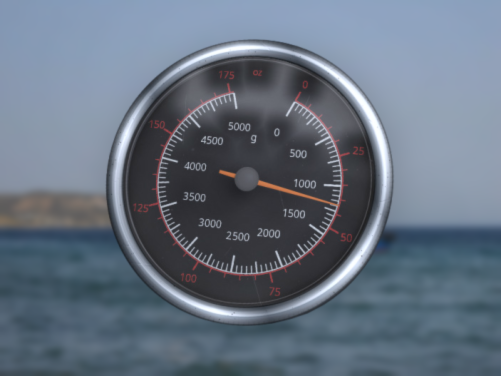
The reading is 1200 (g)
